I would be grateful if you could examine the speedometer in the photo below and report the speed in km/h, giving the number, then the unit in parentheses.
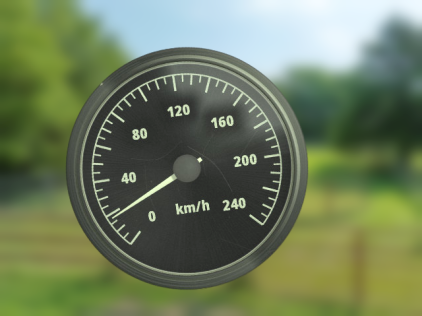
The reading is 17.5 (km/h)
